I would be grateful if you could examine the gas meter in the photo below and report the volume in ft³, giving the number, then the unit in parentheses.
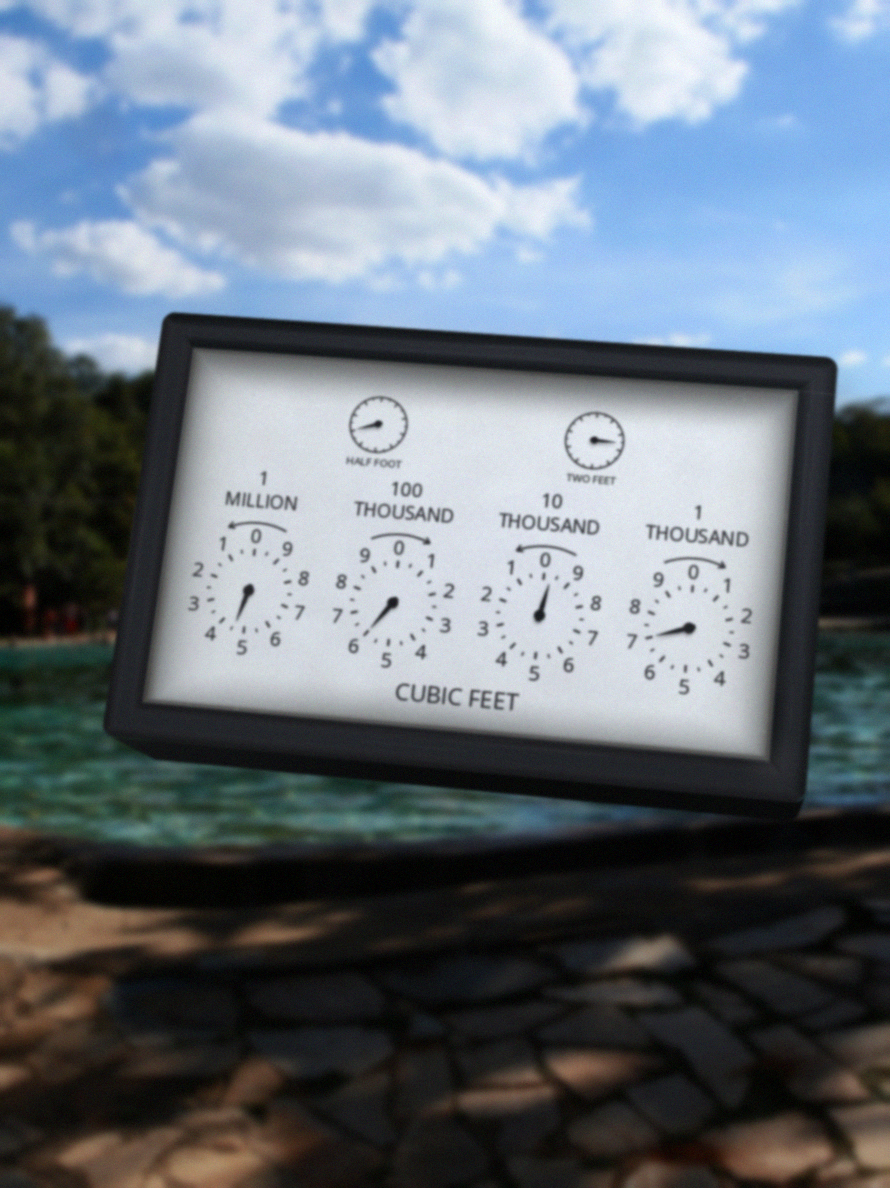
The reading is 459700 (ft³)
